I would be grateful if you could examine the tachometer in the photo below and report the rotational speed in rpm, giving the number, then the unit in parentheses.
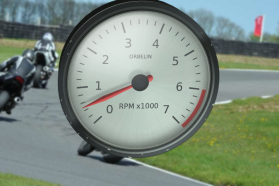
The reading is 500 (rpm)
